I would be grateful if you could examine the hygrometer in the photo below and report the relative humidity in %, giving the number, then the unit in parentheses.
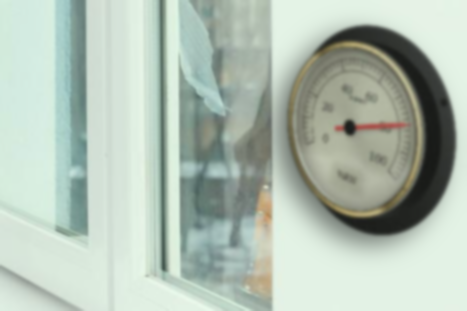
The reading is 80 (%)
